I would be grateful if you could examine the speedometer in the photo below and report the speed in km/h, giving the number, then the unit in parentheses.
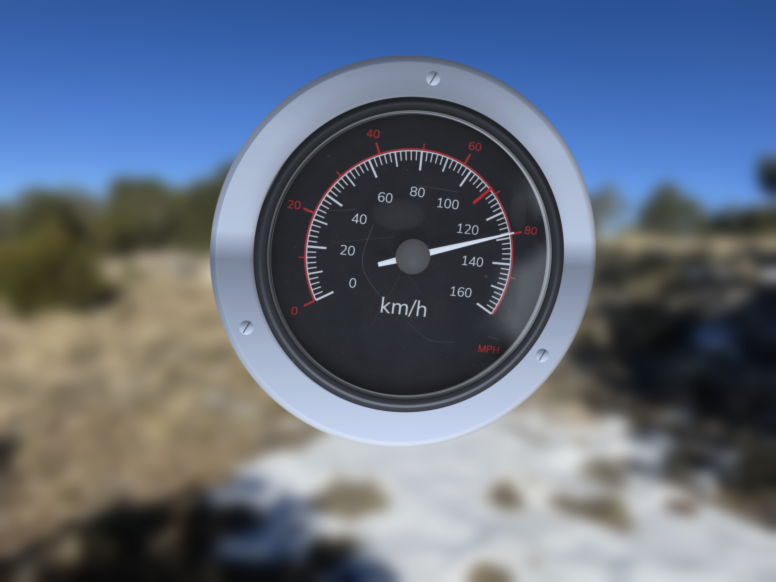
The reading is 128 (km/h)
